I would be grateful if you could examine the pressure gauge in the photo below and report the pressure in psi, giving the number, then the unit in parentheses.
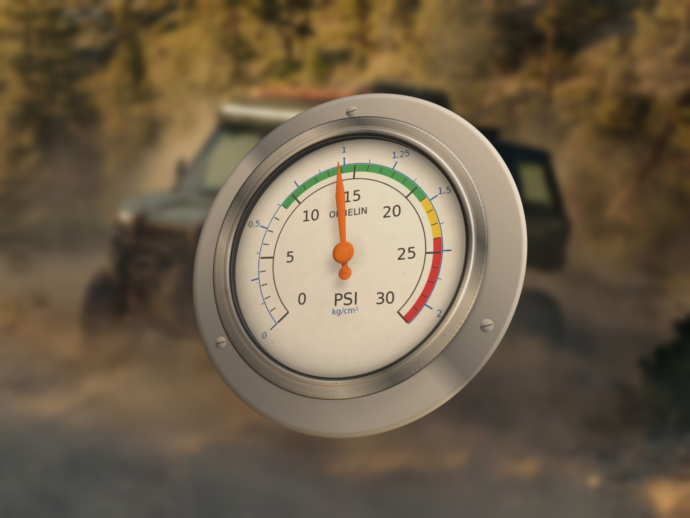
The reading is 14 (psi)
